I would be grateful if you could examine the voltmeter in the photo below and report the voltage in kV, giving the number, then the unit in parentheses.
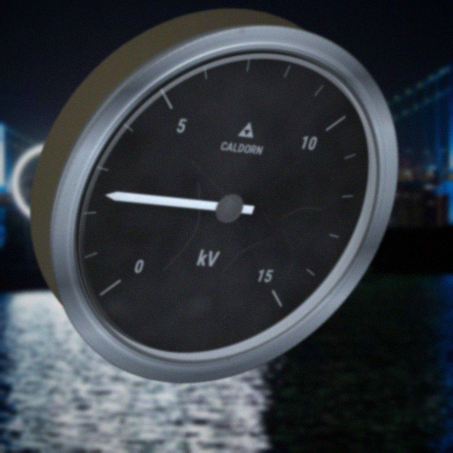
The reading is 2.5 (kV)
